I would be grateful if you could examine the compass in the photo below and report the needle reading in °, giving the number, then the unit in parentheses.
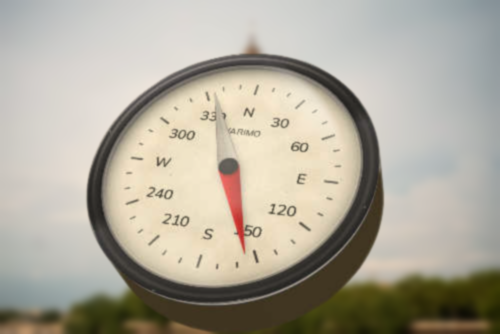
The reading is 155 (°)
